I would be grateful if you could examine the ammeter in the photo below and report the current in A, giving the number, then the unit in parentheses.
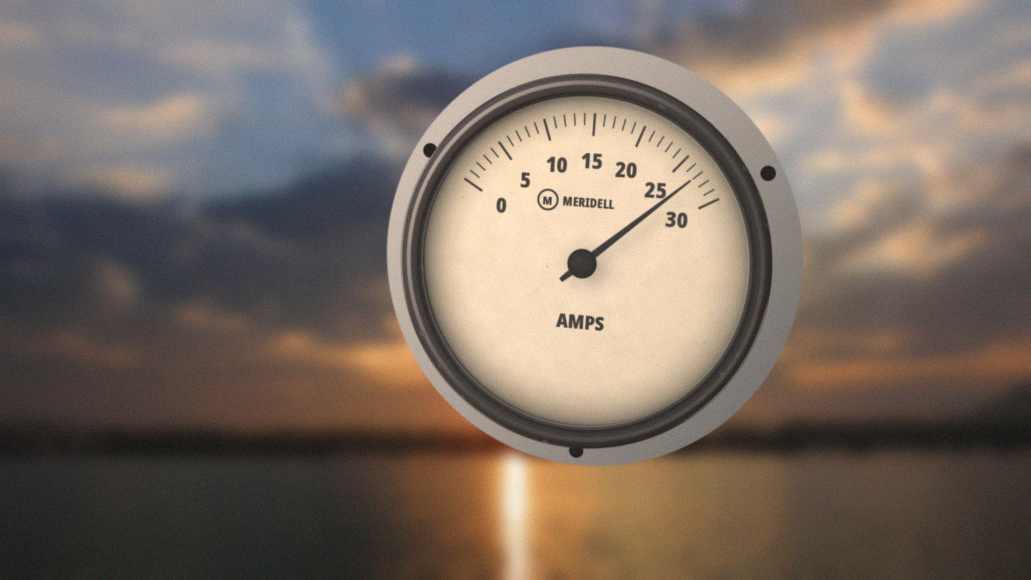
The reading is 27 (A)
